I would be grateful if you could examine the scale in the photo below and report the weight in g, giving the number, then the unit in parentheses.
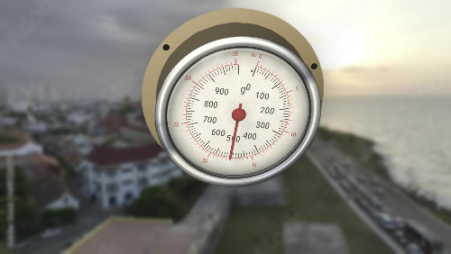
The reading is 500 (g)
